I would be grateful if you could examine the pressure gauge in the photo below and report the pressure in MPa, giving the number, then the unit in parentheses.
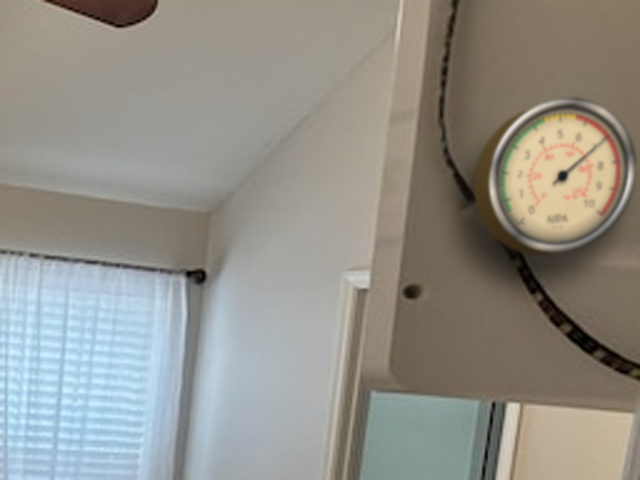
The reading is 7 (MPa)
